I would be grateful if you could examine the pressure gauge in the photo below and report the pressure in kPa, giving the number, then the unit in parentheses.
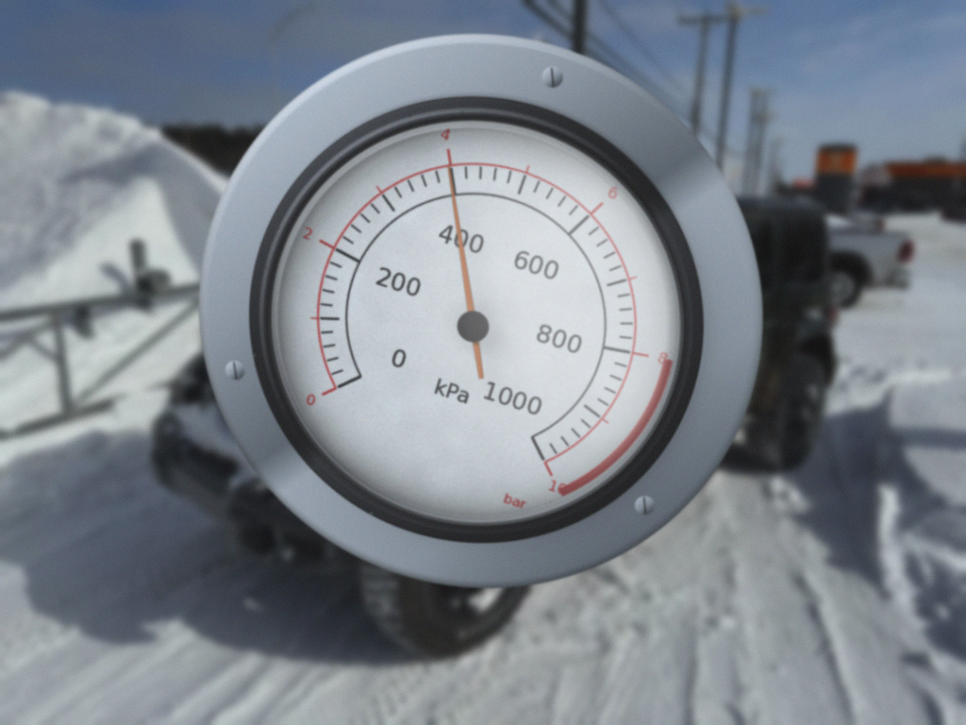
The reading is 400 (kPa)
